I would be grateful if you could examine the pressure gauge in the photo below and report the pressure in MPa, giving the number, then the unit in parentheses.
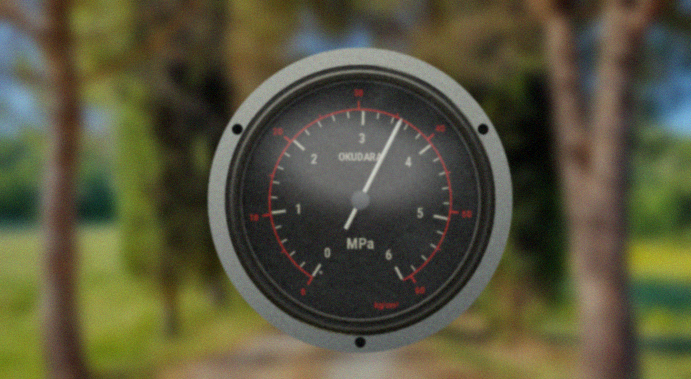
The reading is 3.5 (MPa)
